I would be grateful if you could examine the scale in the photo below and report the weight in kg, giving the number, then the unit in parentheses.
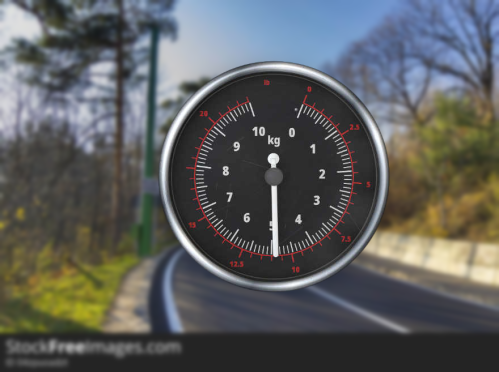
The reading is 4.9 (kg)
